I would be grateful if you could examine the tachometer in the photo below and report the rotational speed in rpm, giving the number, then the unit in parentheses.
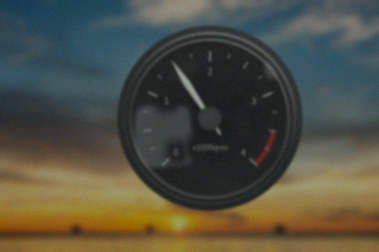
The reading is 1500 (rpm)
